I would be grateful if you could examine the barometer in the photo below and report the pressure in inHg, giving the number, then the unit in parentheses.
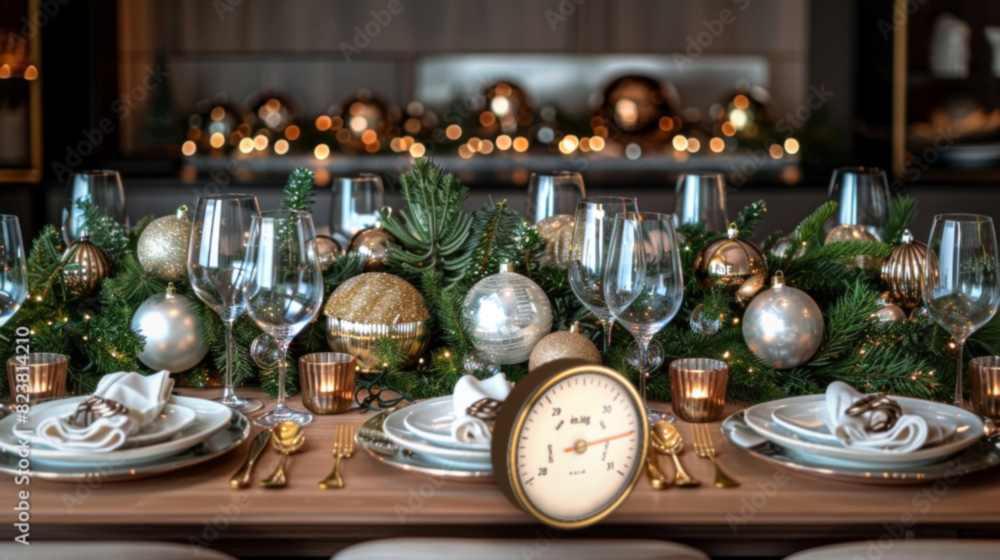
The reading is 30.5 (inHg)
